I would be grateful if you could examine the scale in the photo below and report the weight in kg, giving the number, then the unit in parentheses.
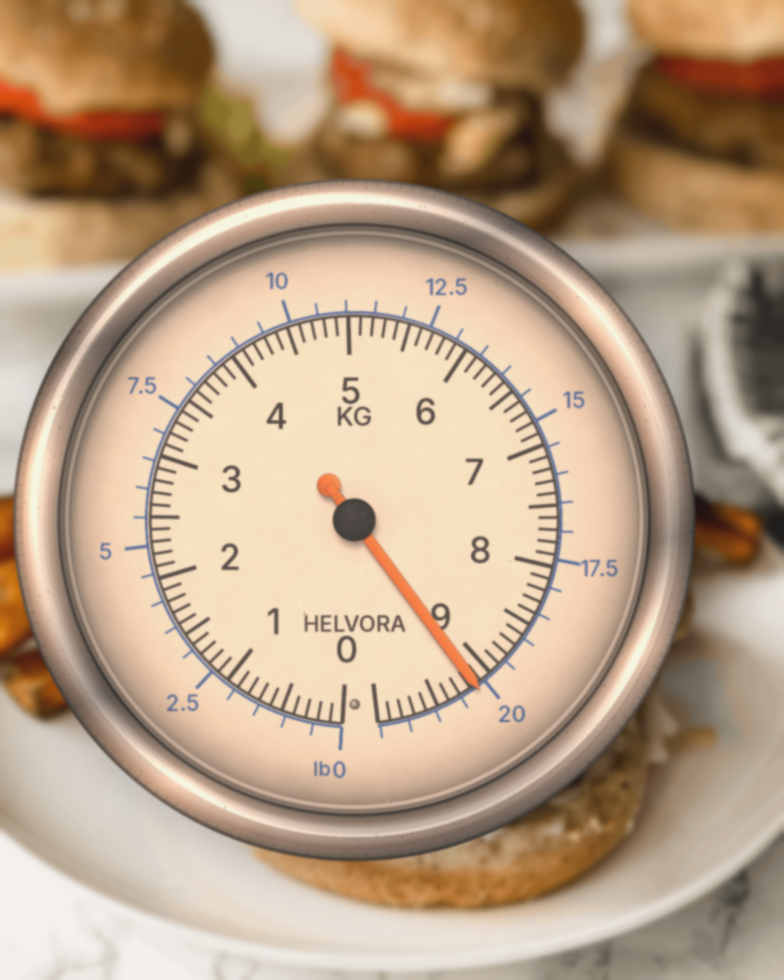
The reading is 9.15 (kg)
